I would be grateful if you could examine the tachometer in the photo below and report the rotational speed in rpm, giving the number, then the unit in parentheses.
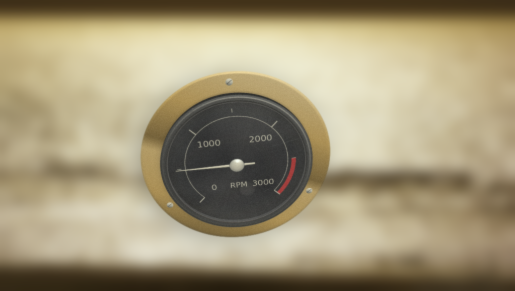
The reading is 500 (rpm)
